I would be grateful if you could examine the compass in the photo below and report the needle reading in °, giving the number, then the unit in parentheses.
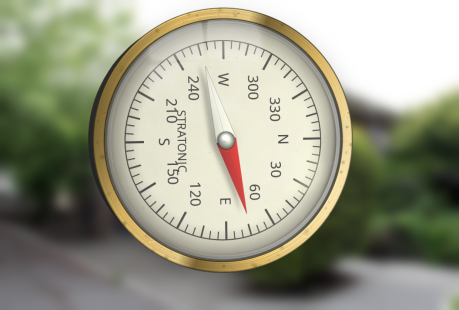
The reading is 75 (°)
